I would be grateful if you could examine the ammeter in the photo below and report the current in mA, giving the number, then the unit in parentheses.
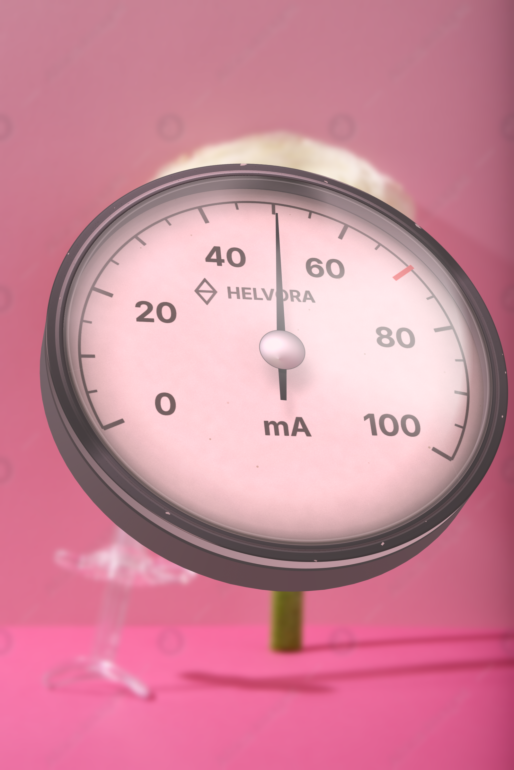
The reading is 50 (mA)
